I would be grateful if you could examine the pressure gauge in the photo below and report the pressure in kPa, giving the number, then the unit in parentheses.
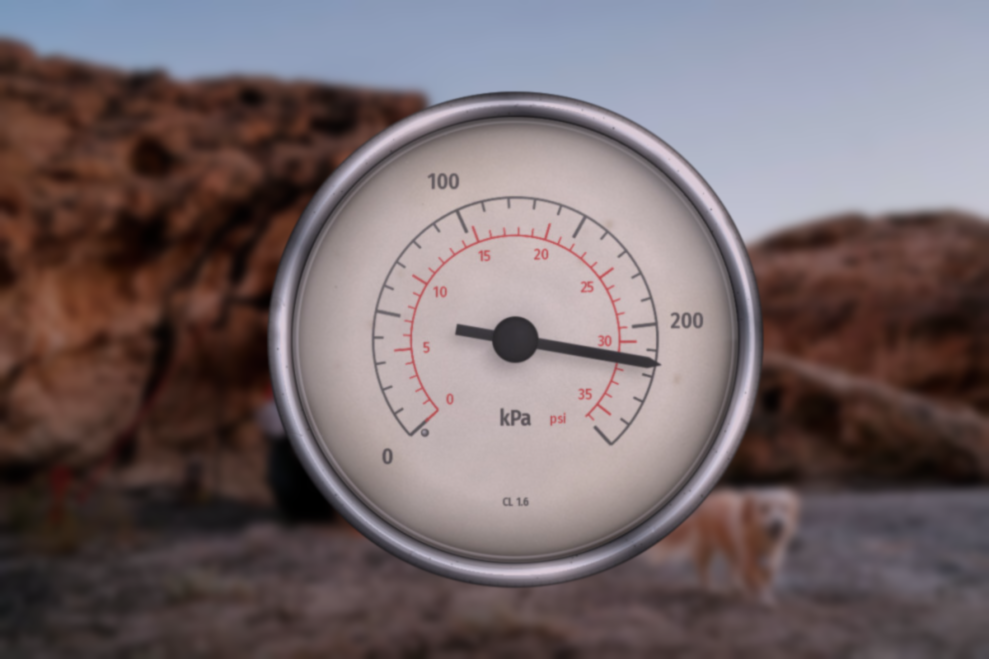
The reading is 215 (kPa)
